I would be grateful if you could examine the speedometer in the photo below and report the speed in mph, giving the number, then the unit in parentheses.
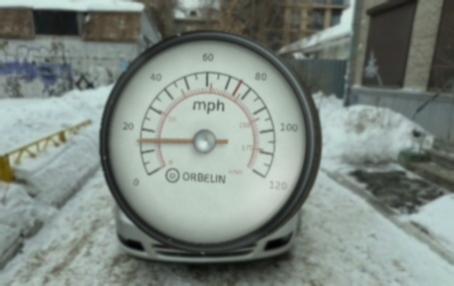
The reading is 15 (mph)
